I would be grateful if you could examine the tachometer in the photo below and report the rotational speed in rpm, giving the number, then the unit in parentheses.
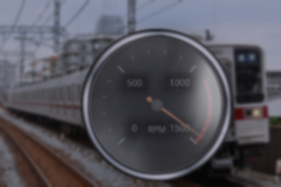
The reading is 1450 (rpm)
